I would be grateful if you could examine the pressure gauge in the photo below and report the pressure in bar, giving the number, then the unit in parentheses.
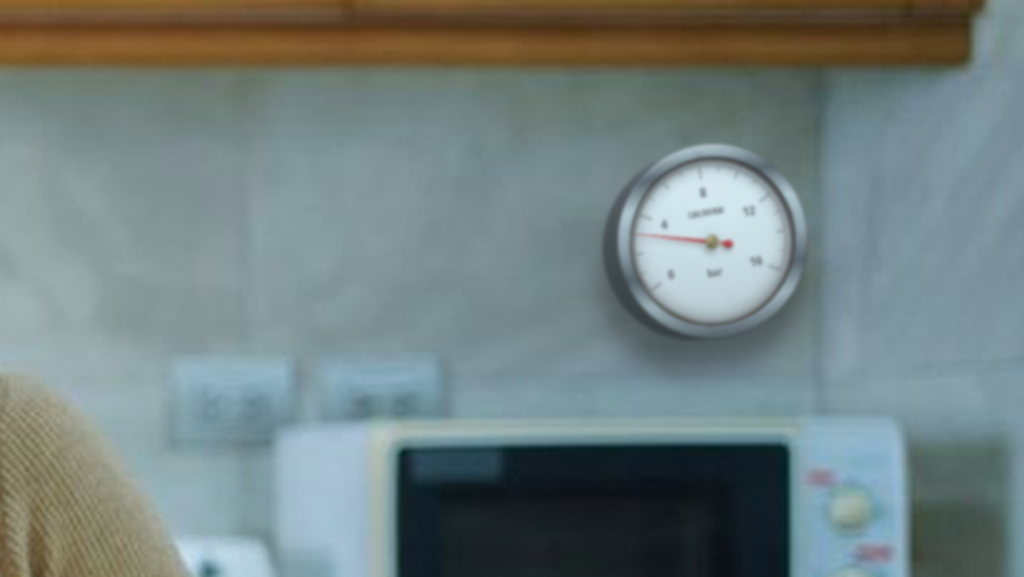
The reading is 3 (bar)
